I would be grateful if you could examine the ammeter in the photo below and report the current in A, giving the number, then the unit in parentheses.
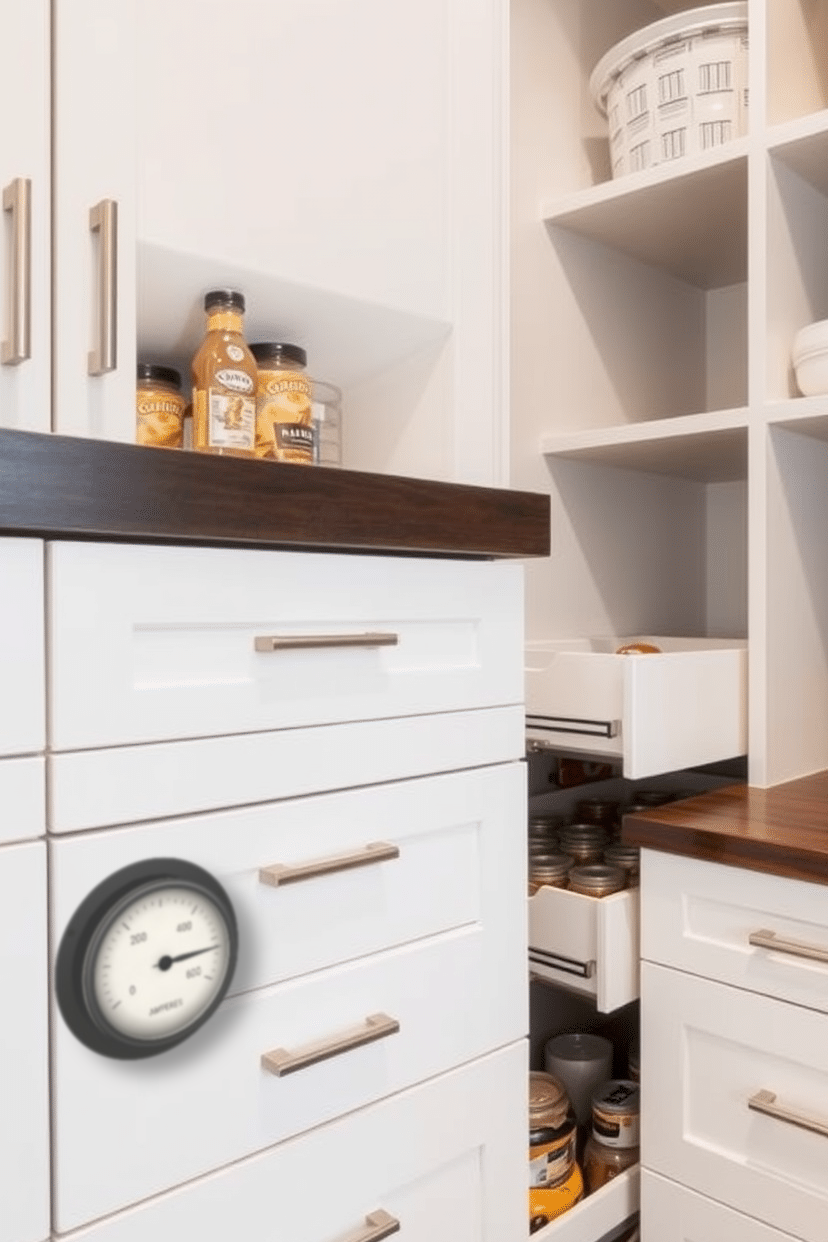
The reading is 520 (A)
